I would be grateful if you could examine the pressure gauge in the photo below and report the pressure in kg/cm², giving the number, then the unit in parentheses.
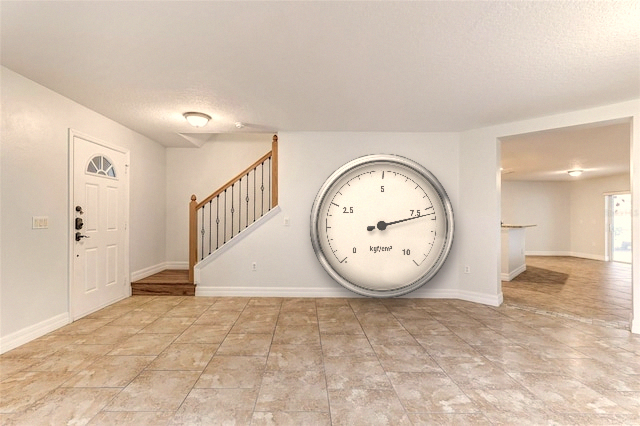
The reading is 7.75 (kg/cm²)
